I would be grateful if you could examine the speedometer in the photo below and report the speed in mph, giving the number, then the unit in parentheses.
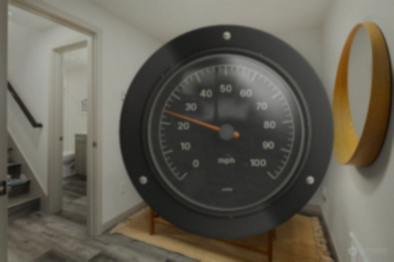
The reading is 24 (mph)
